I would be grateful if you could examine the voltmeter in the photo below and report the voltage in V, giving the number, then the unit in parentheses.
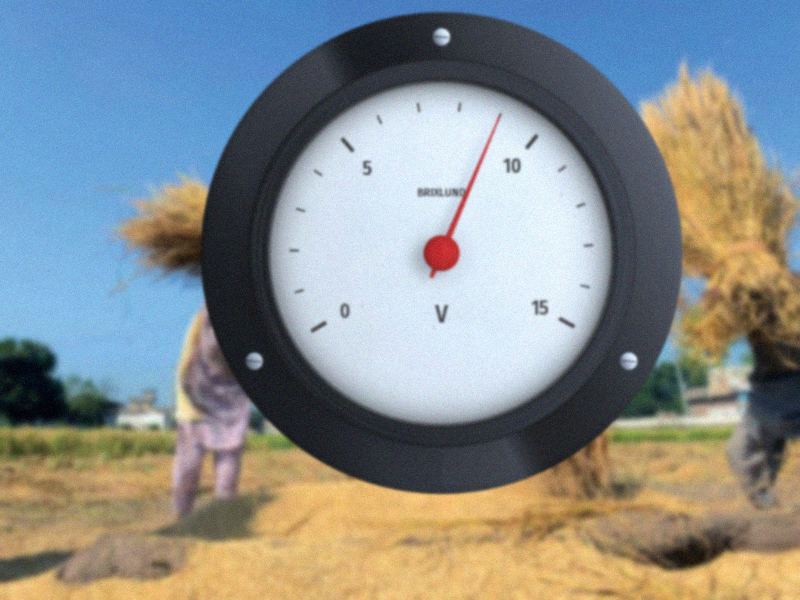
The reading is 9 (V)
